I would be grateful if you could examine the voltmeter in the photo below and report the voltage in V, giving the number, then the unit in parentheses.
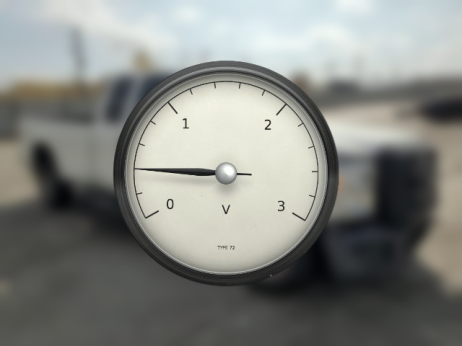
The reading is 0.4 (V)
